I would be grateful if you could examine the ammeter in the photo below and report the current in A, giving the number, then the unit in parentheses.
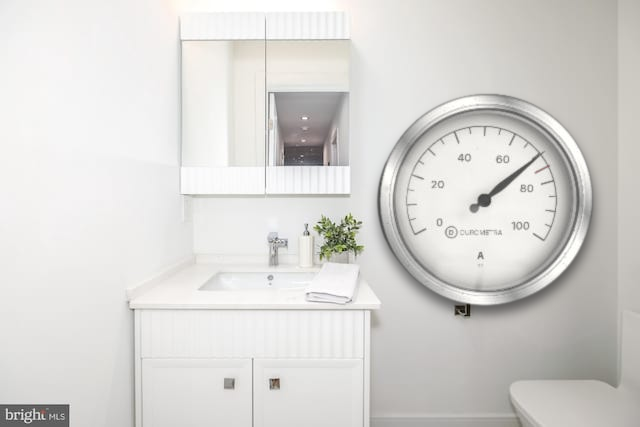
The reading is 70 (A)
